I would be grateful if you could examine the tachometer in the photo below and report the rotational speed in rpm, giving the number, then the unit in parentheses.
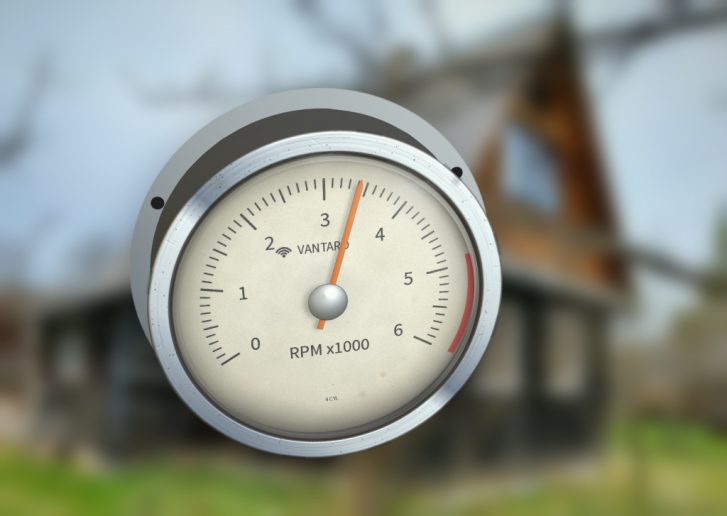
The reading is 3400 (rpm)
